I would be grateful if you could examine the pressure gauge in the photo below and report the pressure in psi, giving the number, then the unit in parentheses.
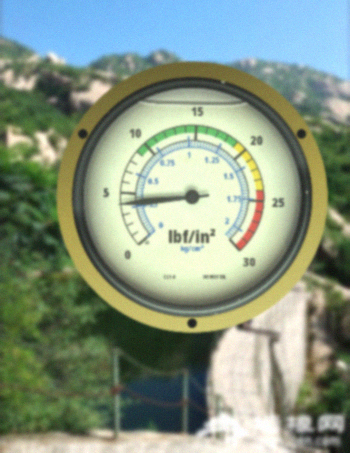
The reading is 4 (psi)
